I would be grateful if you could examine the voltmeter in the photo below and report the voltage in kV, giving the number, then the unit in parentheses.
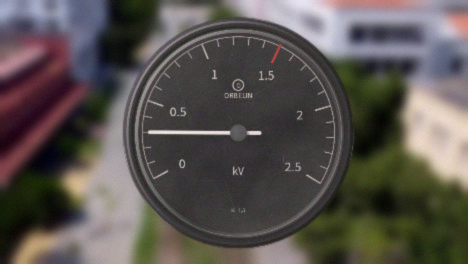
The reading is 0.3 (kV)
